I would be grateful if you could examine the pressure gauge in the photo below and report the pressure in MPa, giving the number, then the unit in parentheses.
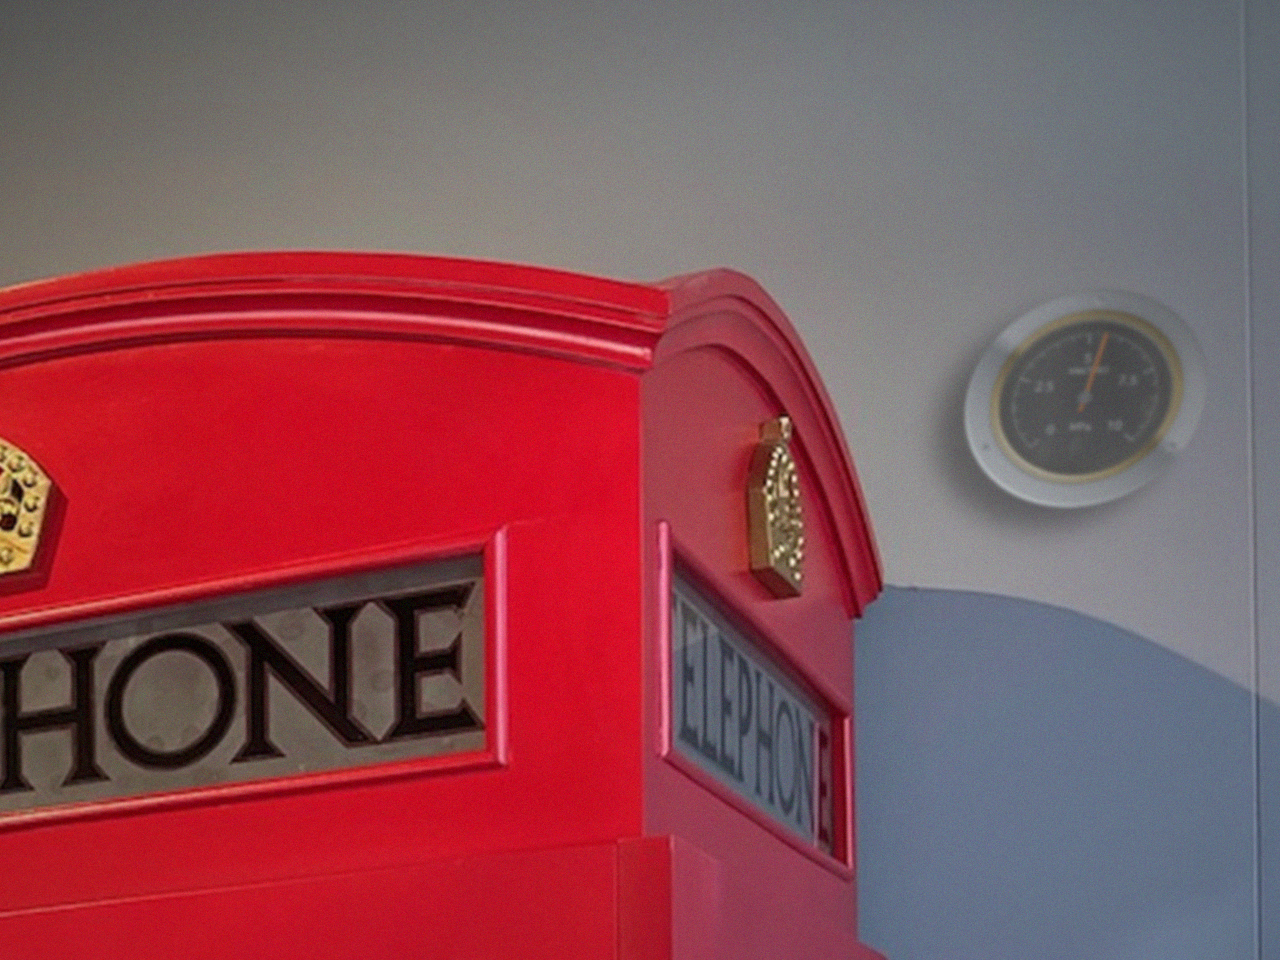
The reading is 5.5 (MPa)
